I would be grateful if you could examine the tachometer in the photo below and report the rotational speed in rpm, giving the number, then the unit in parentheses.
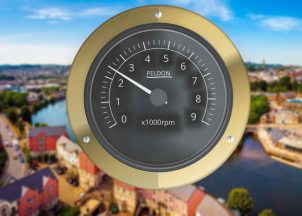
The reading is 2400 (rpm)
